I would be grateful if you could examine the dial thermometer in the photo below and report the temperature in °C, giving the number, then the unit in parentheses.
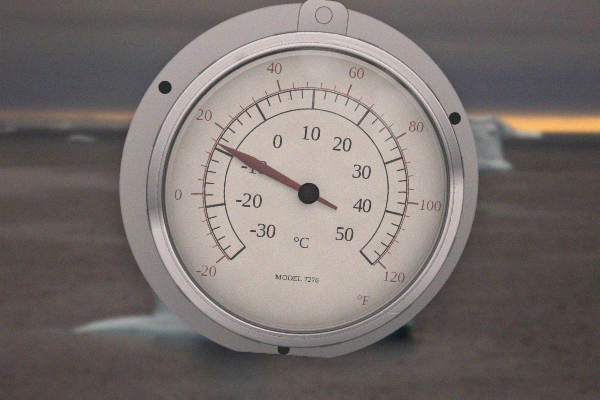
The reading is -9 (°C)
